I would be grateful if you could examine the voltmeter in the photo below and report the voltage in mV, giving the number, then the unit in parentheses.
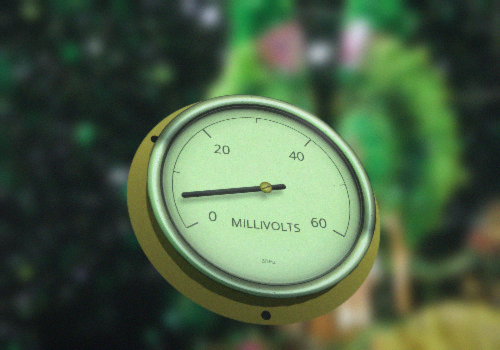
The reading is 5 (mV)
